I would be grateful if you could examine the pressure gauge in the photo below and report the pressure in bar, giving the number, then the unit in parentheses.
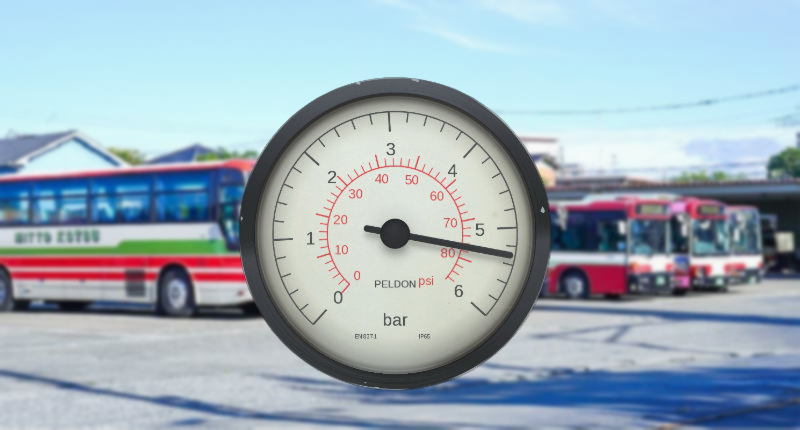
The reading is 5.3 (bar)
